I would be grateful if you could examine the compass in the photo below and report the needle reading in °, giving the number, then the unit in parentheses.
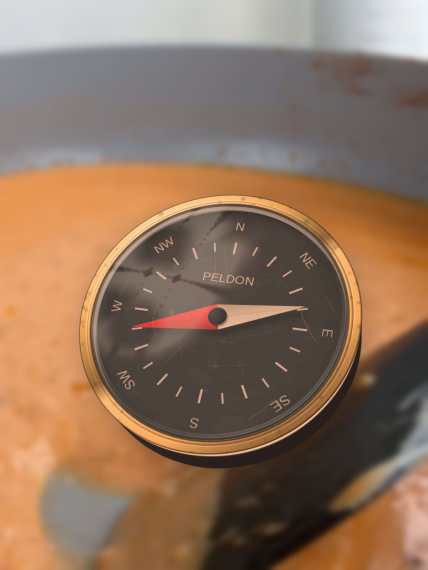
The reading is 255 (°)
